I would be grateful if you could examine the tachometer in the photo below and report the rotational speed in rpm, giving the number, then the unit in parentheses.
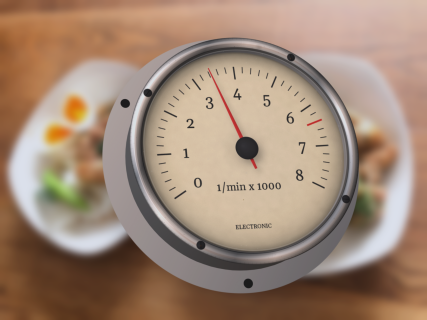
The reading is 3400 (rpm)
